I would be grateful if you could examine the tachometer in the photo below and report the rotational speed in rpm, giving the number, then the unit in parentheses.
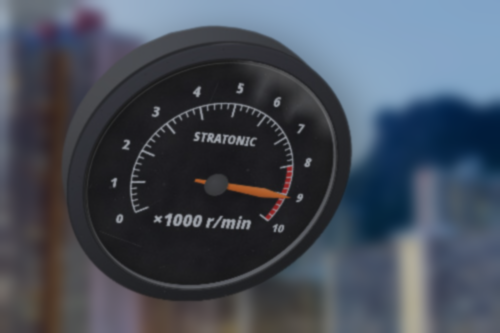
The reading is 9000 (rpm)
